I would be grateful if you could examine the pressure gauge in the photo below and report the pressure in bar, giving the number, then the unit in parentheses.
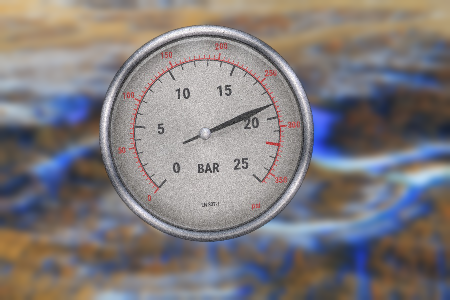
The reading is 19 (bar)
